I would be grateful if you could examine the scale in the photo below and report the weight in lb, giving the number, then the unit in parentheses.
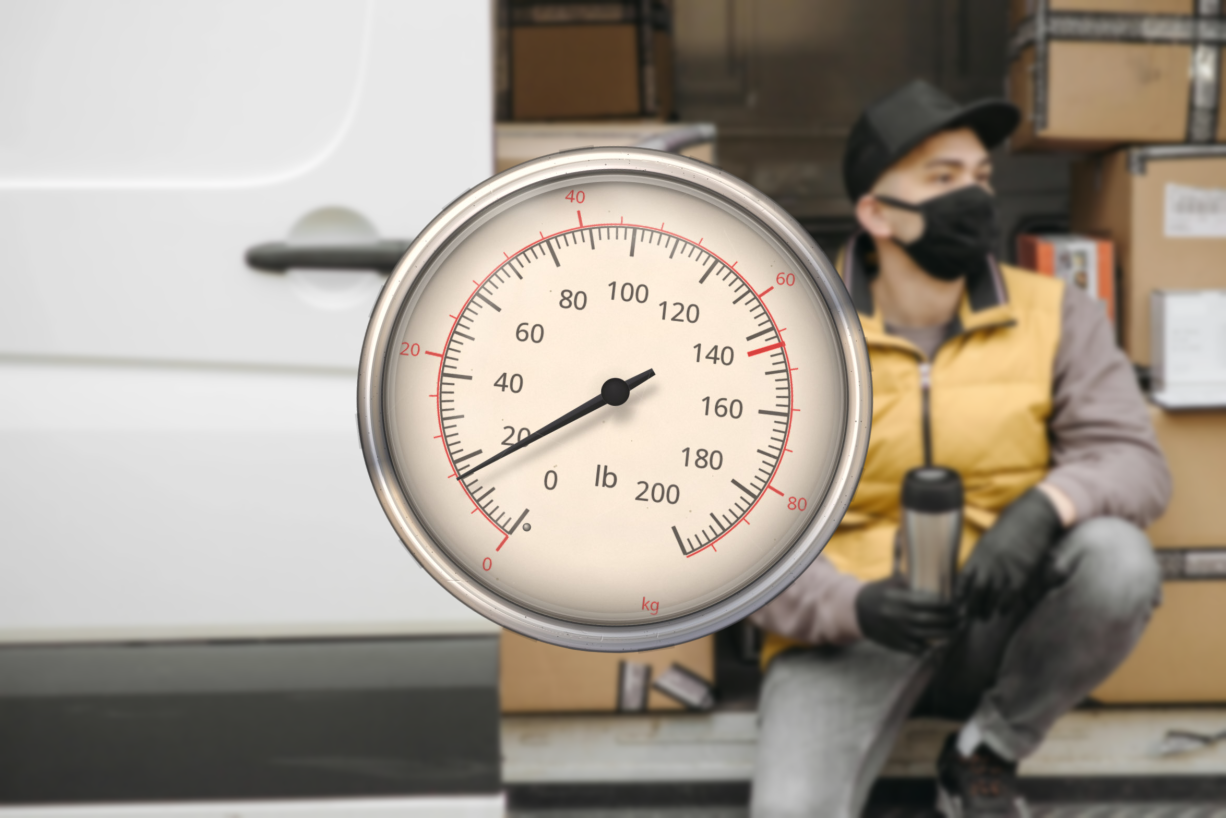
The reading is 16 (lb)
